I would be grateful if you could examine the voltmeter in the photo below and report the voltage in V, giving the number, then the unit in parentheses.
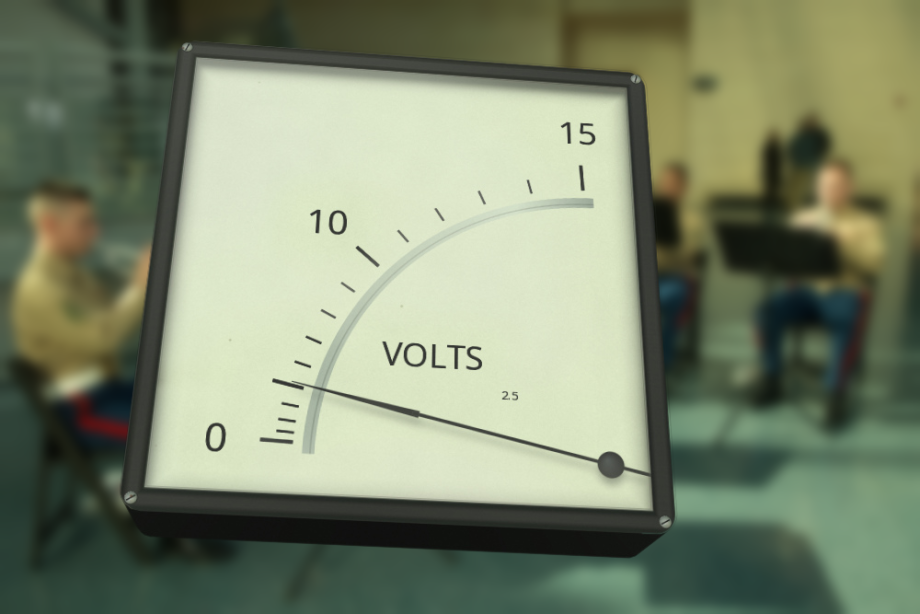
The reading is 5 (V)
